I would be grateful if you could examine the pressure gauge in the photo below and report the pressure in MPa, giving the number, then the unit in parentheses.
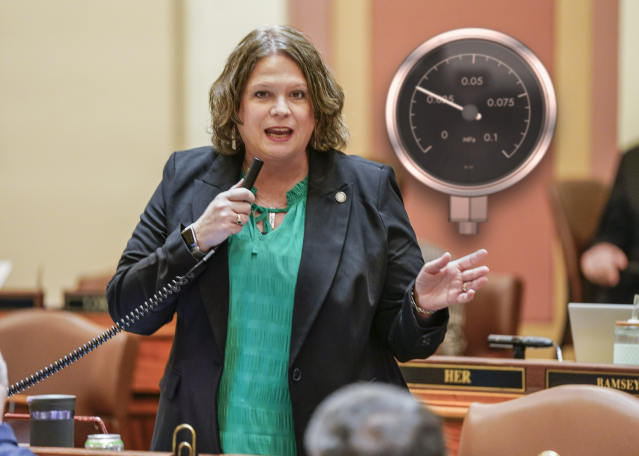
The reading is 0.025 (MPa)
